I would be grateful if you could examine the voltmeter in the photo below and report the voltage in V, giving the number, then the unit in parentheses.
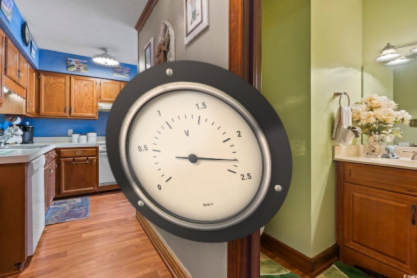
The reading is 2.3 (V)
